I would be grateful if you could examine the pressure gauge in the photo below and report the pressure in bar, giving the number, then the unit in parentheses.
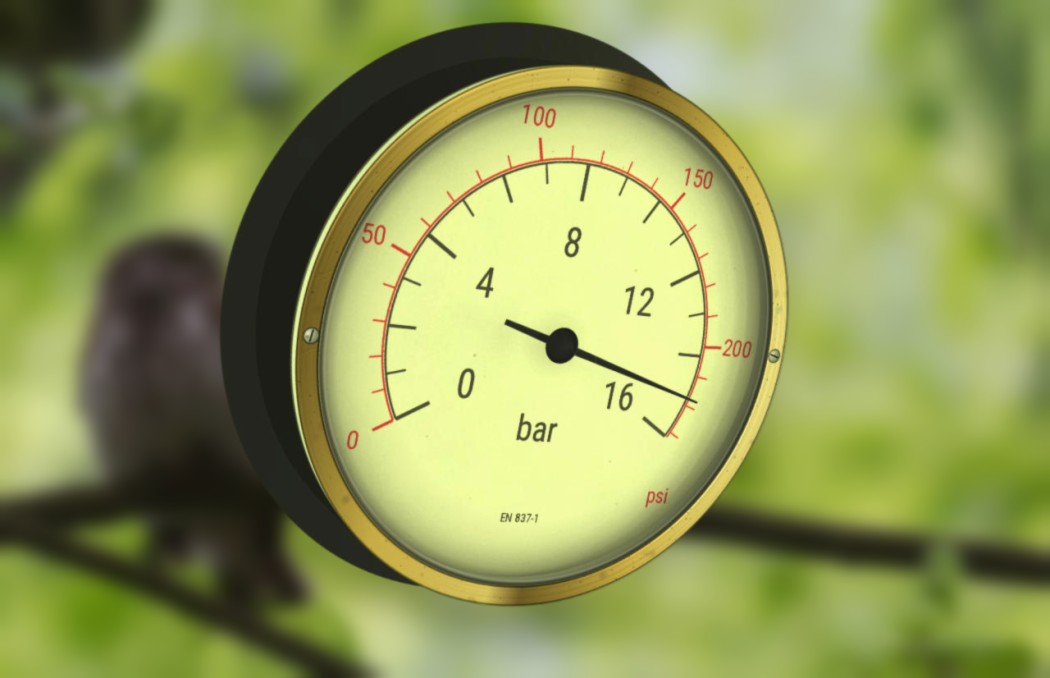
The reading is 15 (bar)
